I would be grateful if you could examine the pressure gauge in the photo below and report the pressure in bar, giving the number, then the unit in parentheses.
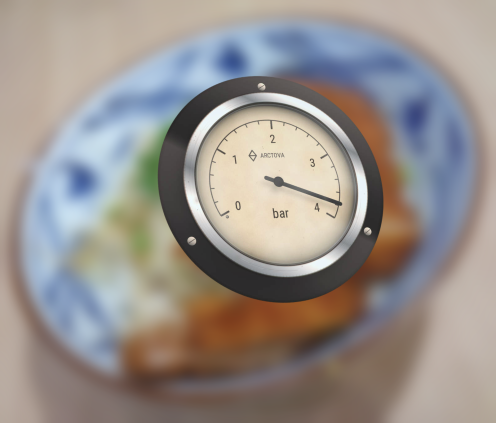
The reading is 3.8 (bar)
